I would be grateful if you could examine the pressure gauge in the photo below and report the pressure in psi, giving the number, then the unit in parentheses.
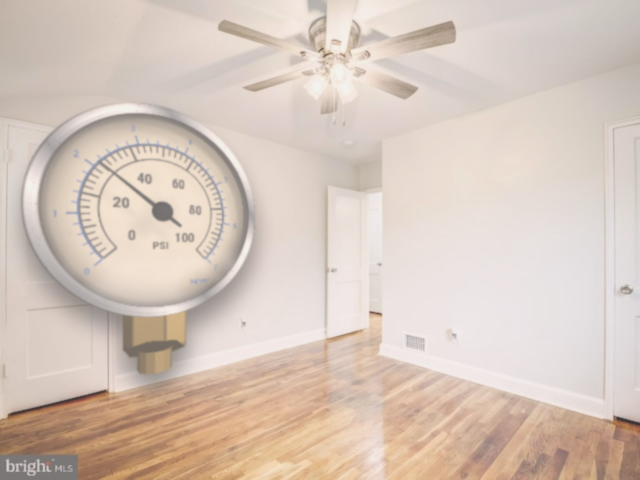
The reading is 30 (psi)
